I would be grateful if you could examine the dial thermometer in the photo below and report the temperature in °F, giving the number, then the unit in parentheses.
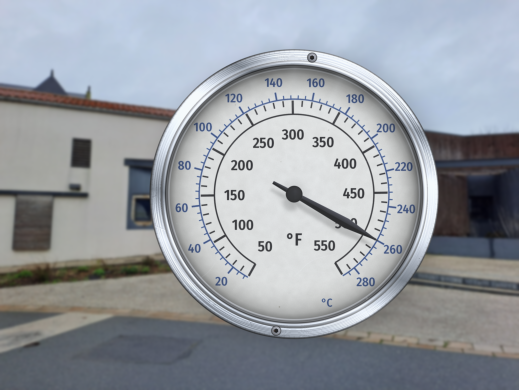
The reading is 500 (°F)
